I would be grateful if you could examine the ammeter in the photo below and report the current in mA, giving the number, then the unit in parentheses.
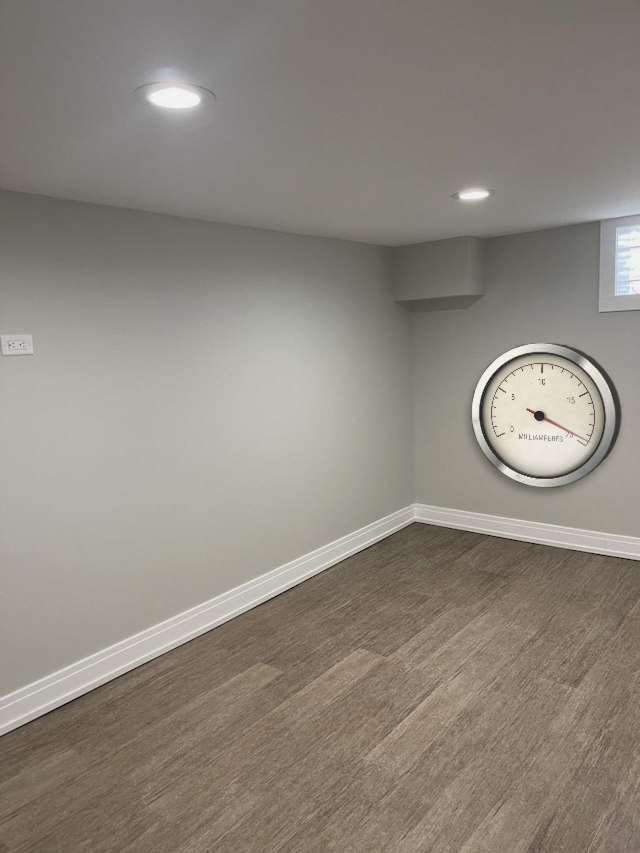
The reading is 19.5 (mA)
